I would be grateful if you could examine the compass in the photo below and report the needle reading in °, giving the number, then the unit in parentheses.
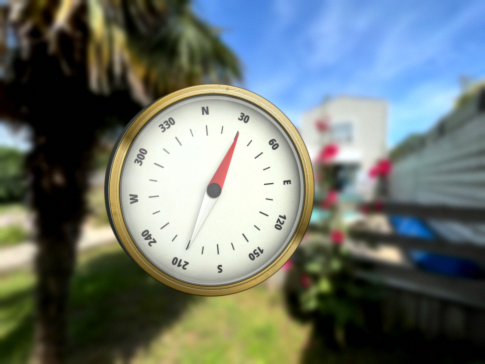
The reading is 30 (°)
